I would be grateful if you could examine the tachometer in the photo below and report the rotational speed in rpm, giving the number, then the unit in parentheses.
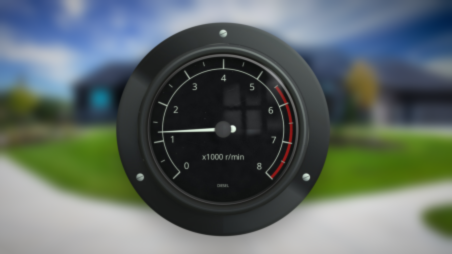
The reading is 1250 (rpm)
